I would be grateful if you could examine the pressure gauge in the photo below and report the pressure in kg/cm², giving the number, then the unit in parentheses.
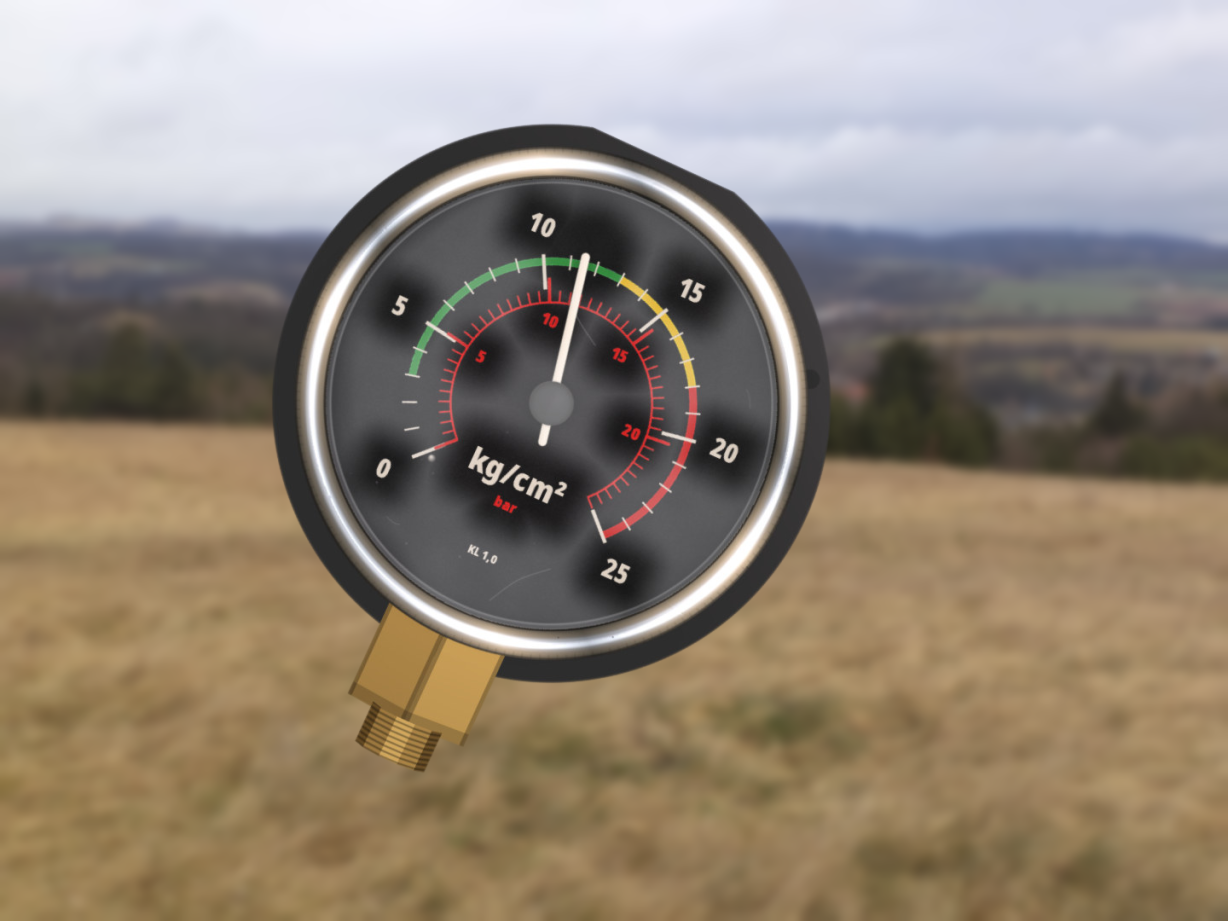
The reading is 11.5 (kg/cm²)
